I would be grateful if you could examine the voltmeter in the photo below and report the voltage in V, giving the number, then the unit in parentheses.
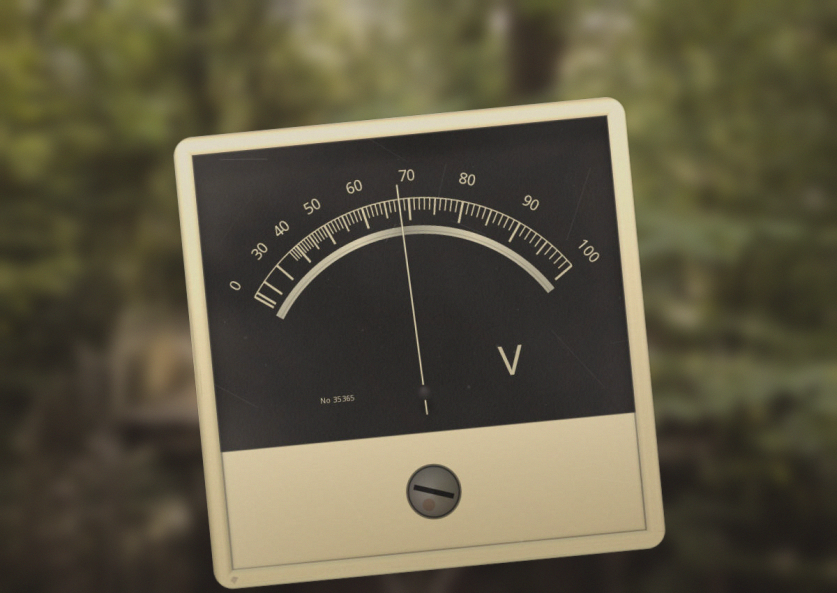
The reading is 68 (V)
